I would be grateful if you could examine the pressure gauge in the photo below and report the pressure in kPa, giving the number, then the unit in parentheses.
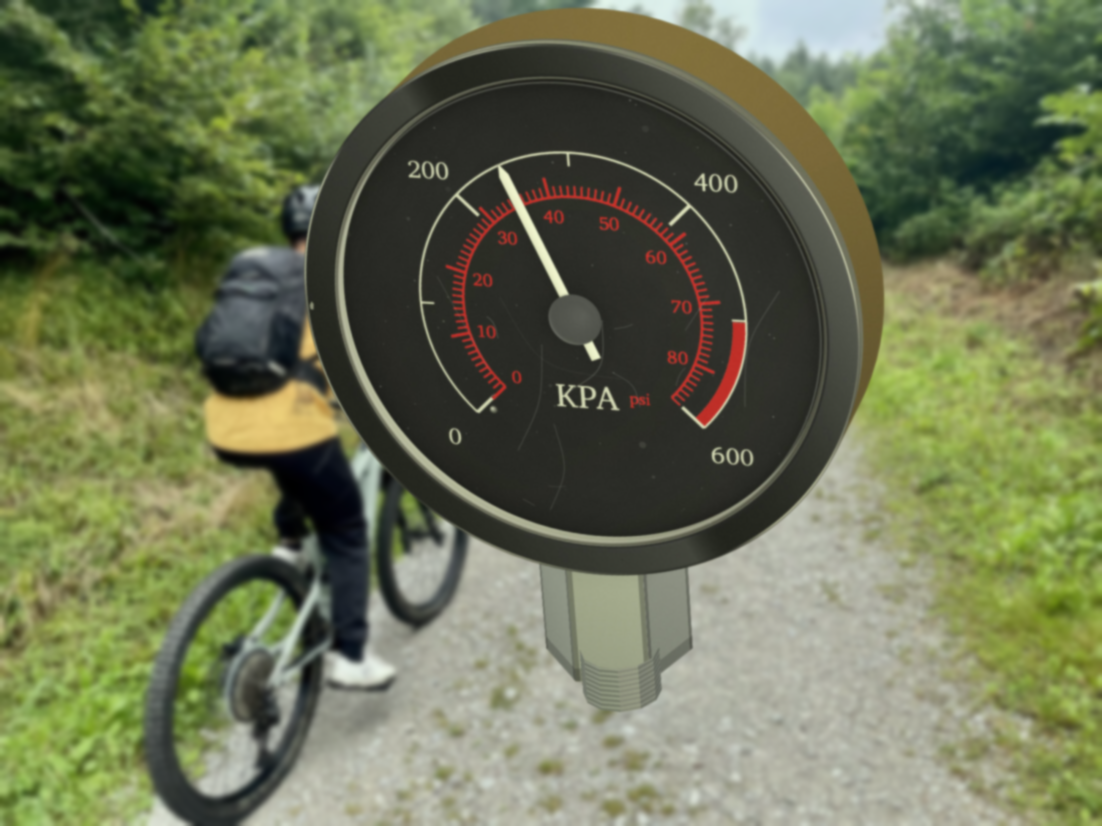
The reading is 250 (kPa)
